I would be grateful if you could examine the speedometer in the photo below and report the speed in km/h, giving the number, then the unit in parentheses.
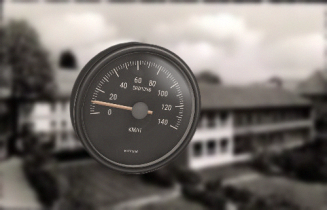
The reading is 10 (km/h)
